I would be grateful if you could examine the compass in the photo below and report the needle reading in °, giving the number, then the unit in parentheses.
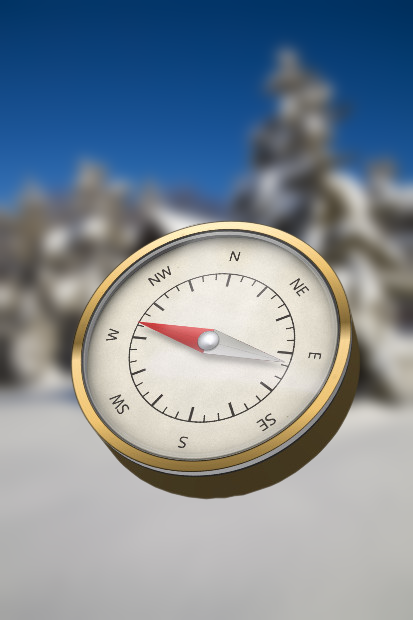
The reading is 280 (°)
